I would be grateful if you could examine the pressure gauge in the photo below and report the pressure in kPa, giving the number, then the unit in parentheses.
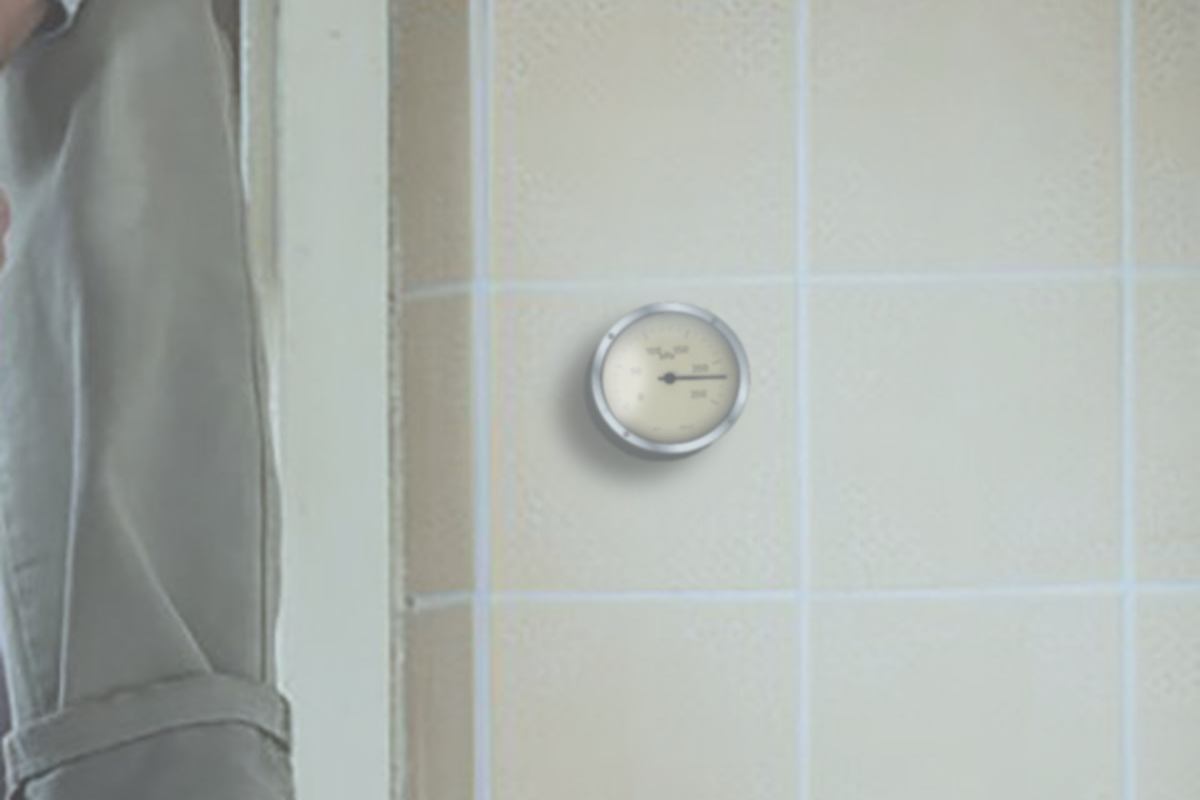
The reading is 220 (kPa)
